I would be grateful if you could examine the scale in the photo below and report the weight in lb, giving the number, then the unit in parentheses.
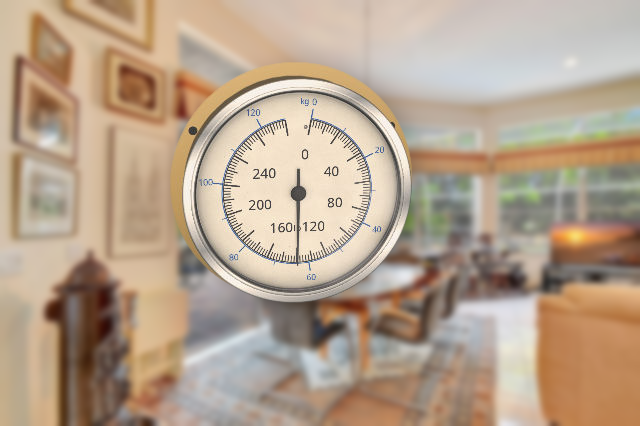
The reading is 140 (lb)
